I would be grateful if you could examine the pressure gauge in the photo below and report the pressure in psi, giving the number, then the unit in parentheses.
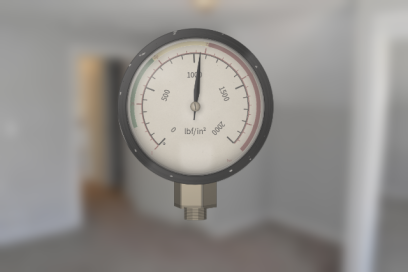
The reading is 1050 (psi)
